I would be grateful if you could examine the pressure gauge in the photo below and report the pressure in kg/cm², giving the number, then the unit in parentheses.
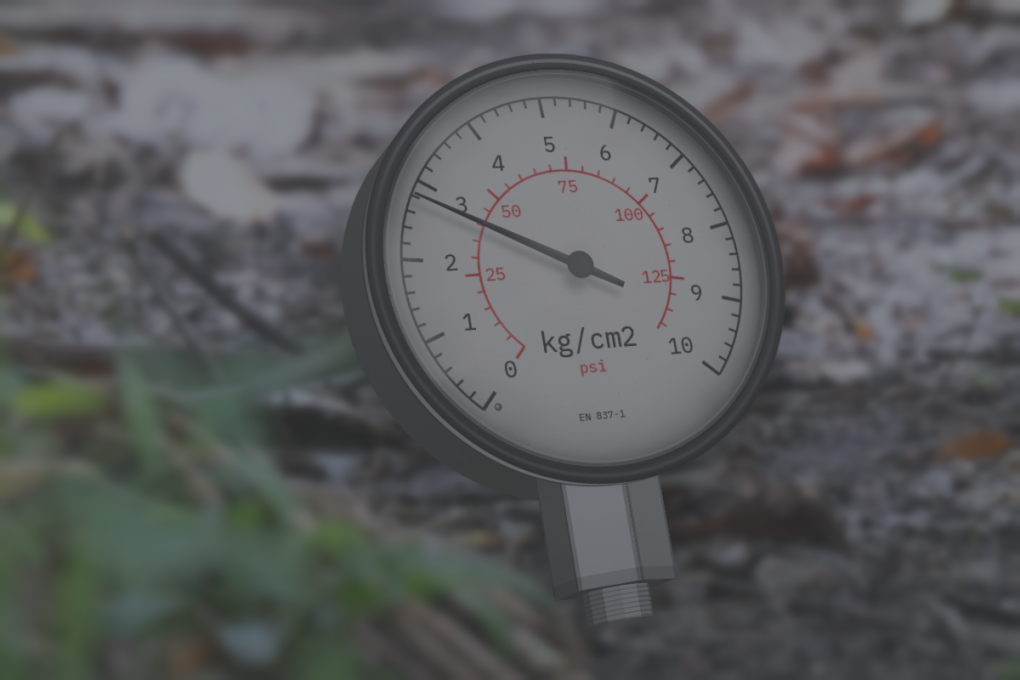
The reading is 2.8 (kg/cm²)
